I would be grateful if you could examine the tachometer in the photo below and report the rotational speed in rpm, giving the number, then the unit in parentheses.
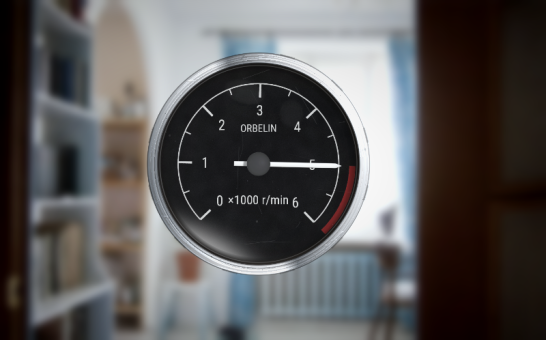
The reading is 5000 (rpm)
